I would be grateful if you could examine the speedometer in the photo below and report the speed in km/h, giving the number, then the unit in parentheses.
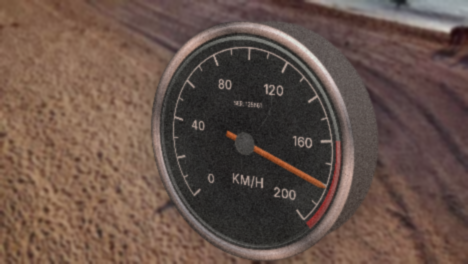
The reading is 180 (km/h)
